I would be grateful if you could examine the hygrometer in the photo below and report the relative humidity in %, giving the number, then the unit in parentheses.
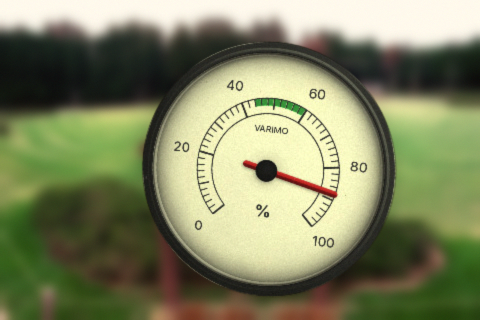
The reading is 88 (%)
